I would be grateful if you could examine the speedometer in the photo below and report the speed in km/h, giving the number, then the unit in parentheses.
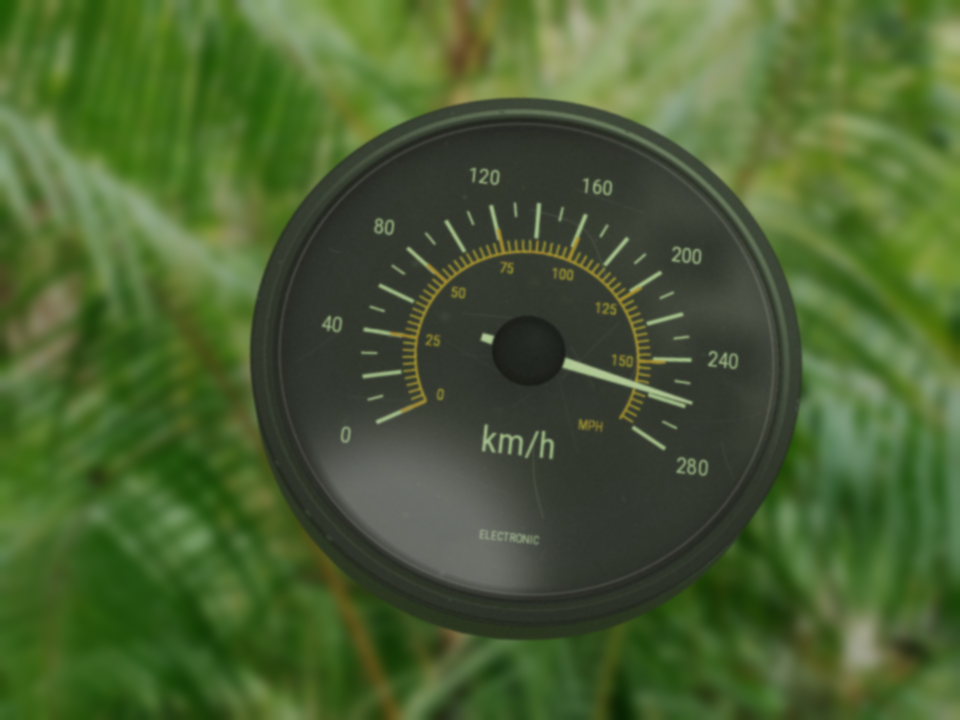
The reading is 260 (km/h)
